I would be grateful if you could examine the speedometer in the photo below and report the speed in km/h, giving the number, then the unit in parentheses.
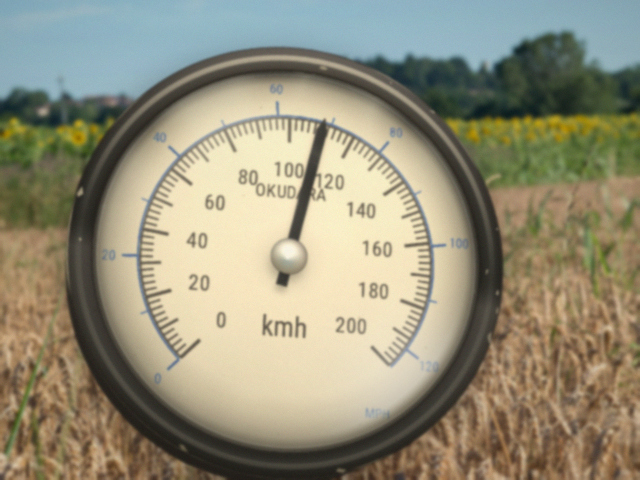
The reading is 110 (km/h)
